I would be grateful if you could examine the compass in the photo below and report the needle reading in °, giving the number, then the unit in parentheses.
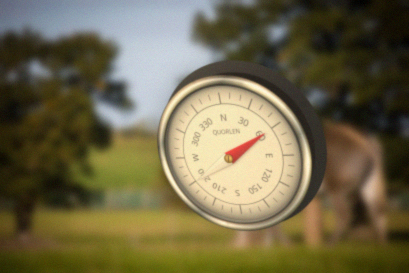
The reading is 60 (°)
